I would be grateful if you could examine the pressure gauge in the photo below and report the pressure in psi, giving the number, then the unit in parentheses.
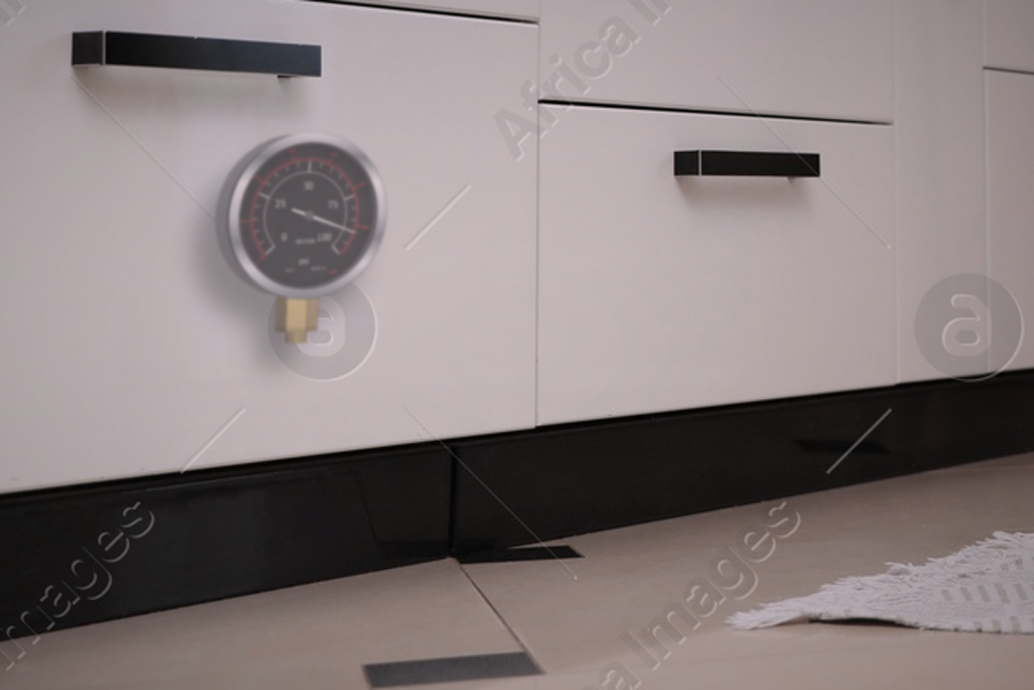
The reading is 90 (psi)
